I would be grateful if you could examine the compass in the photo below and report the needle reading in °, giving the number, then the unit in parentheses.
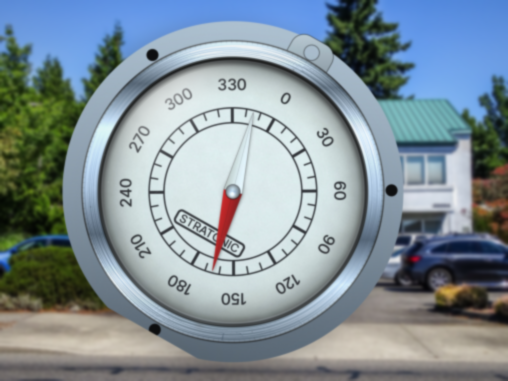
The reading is 165 (°)
